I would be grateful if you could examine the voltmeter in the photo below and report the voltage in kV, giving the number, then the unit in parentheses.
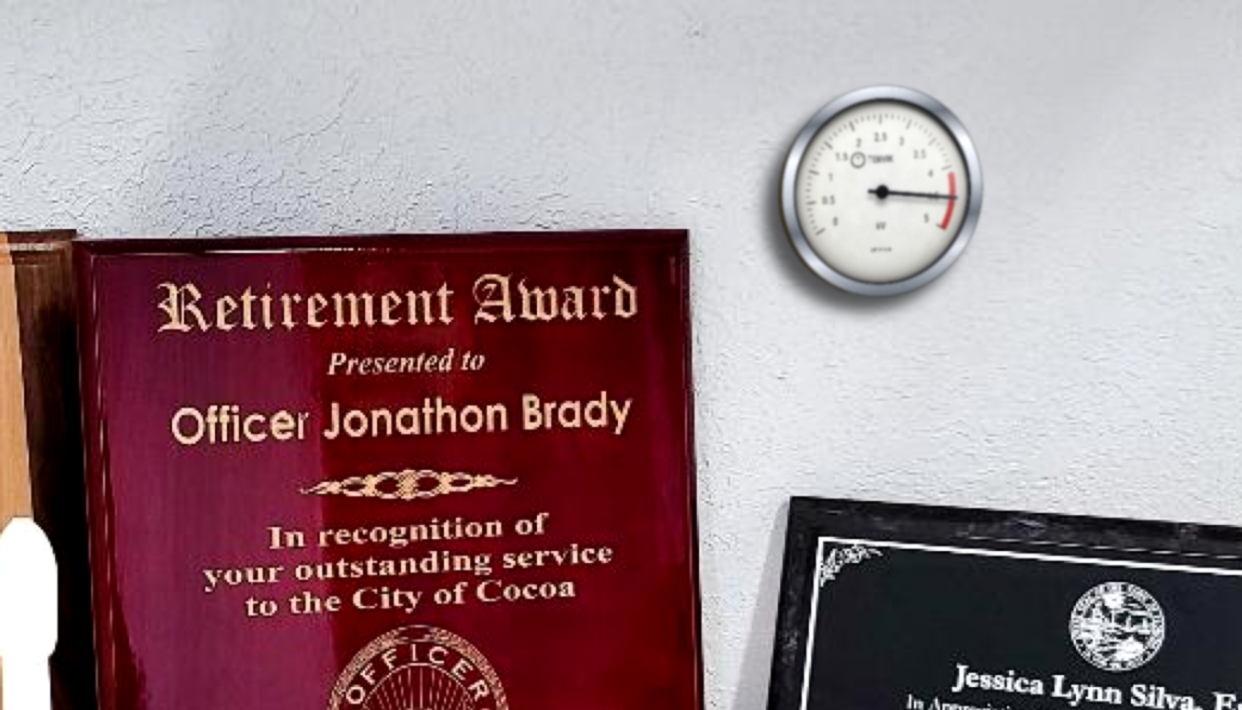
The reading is 4.5 (kV)
